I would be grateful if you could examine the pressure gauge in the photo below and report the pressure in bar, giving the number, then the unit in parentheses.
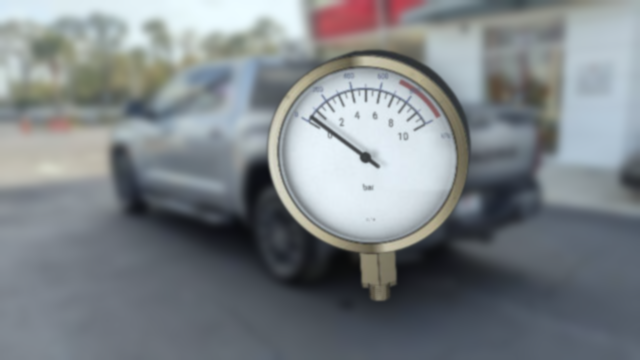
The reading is 0.5 (bar)
